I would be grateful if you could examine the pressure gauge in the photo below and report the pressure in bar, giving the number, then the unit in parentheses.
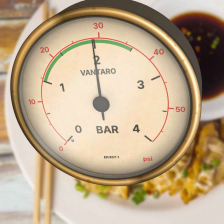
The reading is 2 (bar)
